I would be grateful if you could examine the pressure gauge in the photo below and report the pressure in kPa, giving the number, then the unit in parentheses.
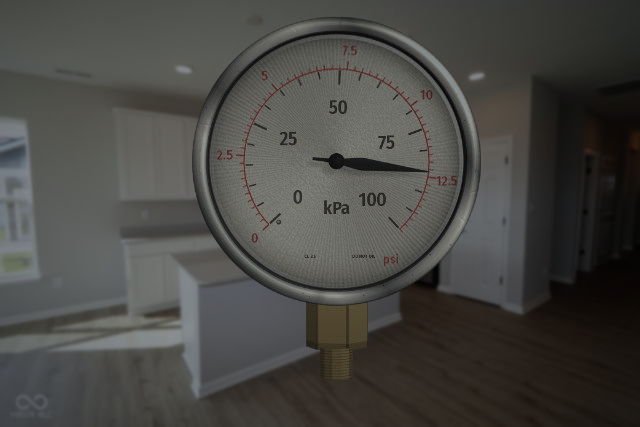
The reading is 85 (kPa)
